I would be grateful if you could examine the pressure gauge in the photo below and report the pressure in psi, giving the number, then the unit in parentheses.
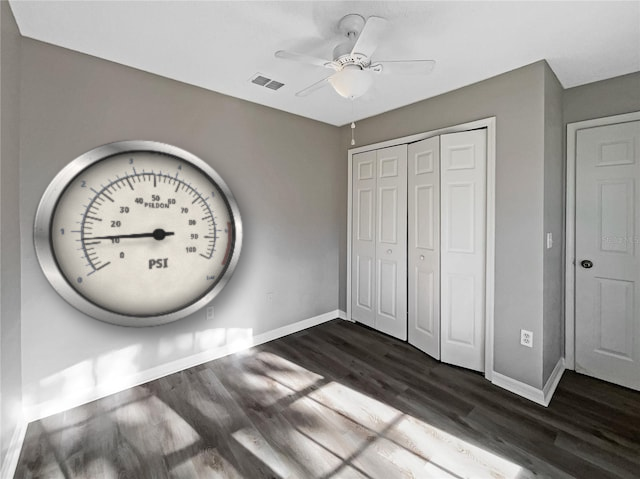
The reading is 12 (psi)
